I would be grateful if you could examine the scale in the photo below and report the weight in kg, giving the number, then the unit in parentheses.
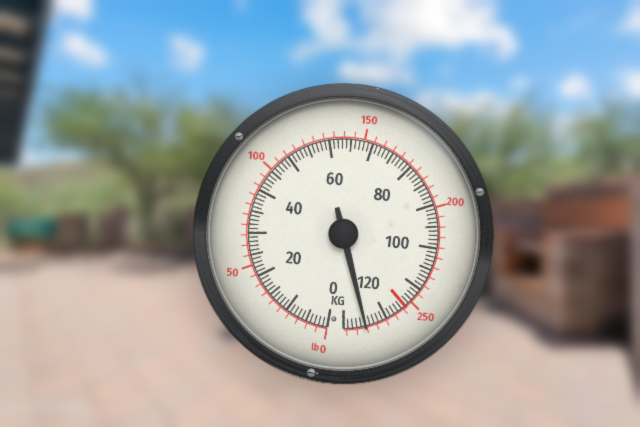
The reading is 125 (kg)
